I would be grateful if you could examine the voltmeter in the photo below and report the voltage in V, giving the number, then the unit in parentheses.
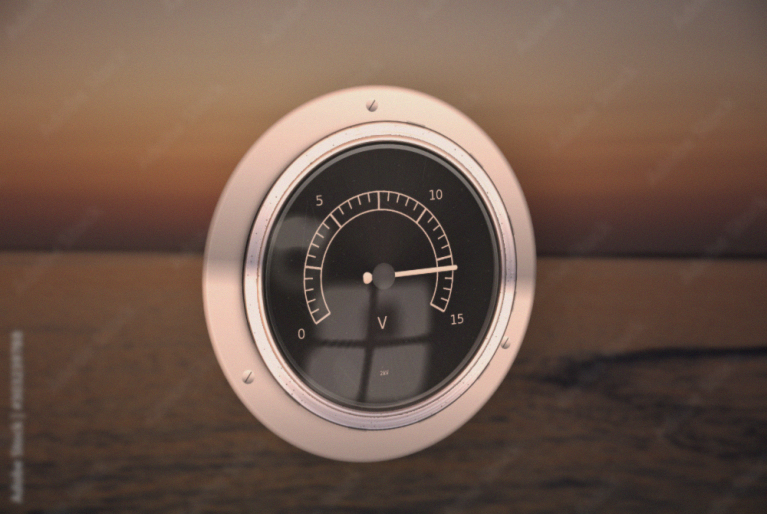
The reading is 13 (V)
